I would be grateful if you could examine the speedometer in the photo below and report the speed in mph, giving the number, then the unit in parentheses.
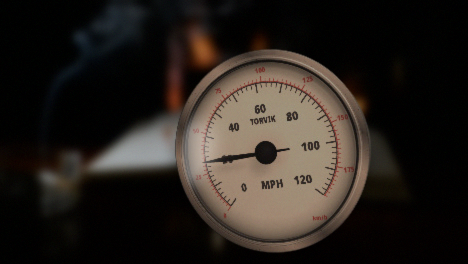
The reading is 20 (mph)
